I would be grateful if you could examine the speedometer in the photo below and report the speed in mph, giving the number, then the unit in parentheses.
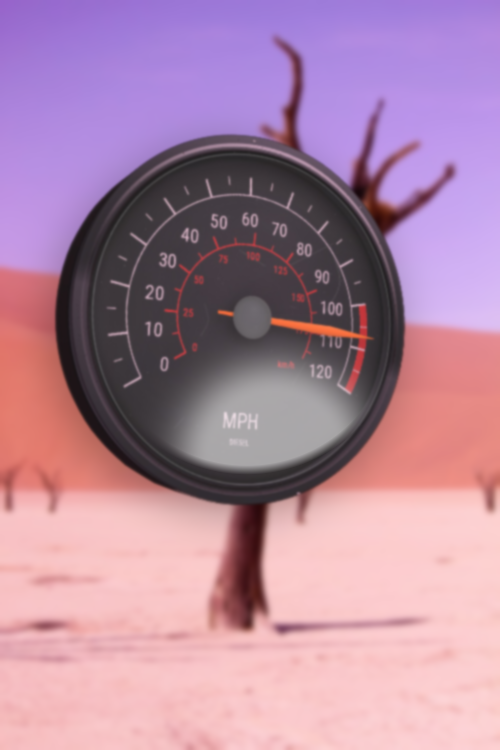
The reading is 107.5 (mph)
